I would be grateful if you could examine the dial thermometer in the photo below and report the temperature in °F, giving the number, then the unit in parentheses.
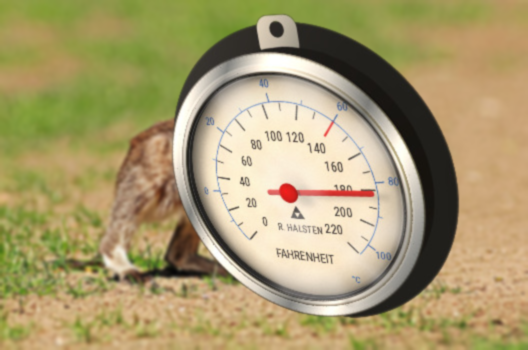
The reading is 180 (°F)
